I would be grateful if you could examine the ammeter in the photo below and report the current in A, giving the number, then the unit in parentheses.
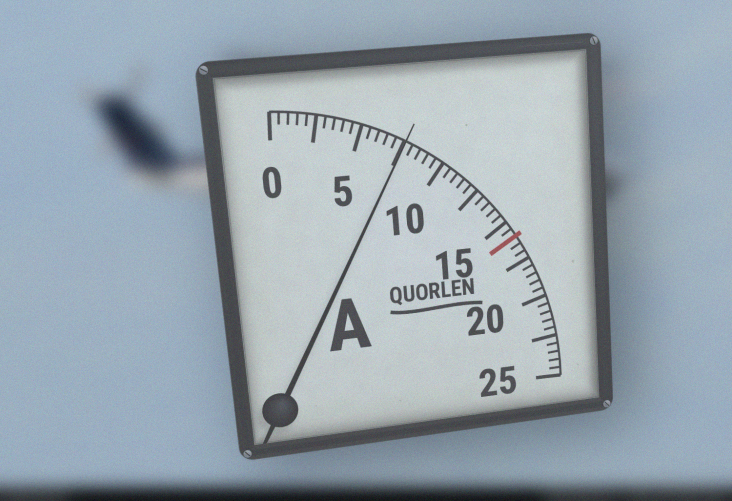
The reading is 7.5 (A)
